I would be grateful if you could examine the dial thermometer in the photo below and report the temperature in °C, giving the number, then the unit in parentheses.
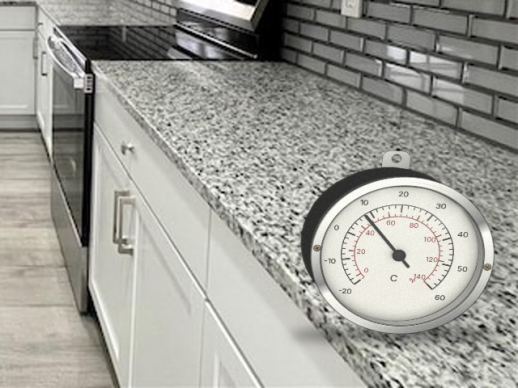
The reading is 8 (°C)
